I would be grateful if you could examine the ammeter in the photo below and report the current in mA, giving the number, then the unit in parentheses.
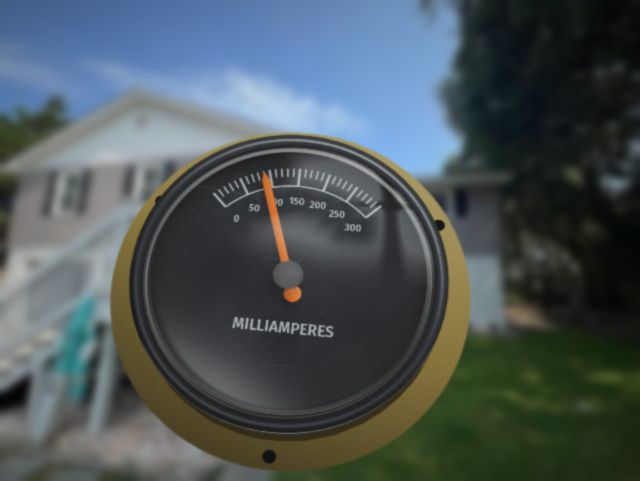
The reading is 90 (mA)
